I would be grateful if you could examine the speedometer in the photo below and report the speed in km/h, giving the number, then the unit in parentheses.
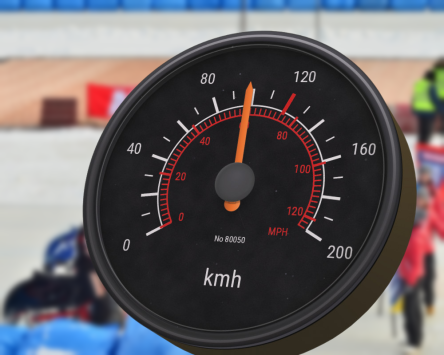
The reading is 100 (km/h)
